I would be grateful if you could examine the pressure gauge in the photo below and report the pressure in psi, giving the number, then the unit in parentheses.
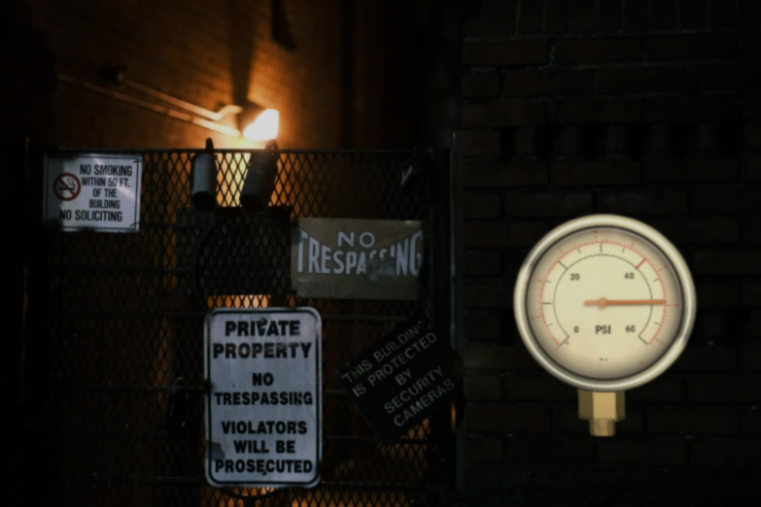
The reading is 50 (psi)
